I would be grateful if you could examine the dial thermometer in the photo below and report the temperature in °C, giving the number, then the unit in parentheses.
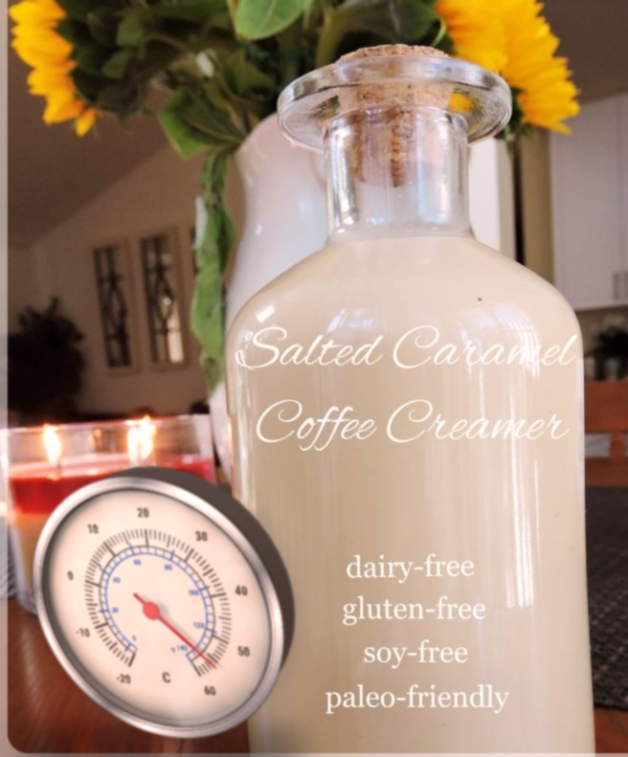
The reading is 55 (°C)
